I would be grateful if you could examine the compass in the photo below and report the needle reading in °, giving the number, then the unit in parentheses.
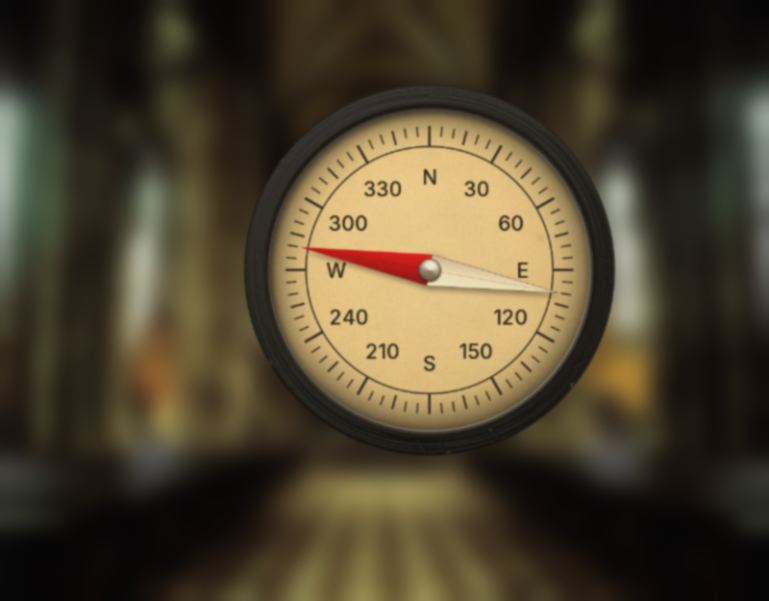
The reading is 280 (°)
